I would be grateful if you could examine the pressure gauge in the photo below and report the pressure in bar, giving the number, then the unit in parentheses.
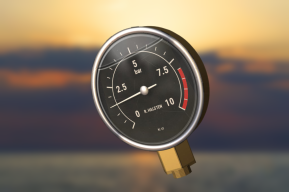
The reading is 1.5 (bar)
